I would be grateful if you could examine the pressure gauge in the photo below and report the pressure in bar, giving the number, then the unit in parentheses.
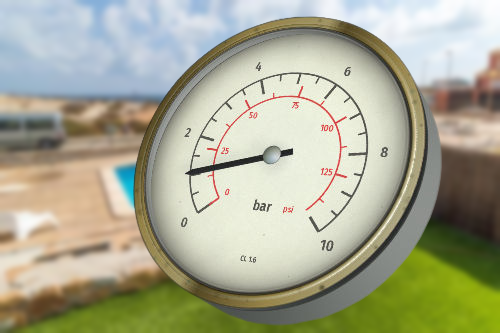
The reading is 1 (bar)
